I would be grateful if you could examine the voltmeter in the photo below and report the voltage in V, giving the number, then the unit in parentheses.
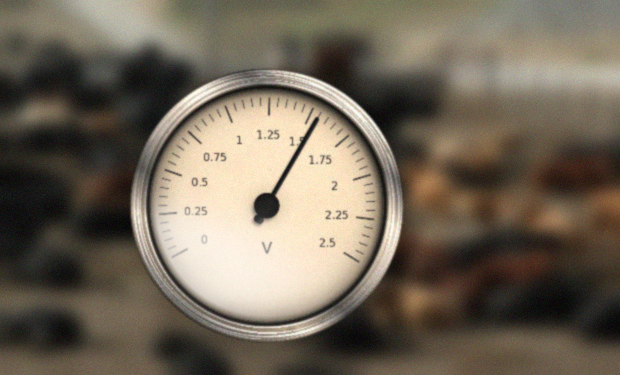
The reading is 1.55 (V)
